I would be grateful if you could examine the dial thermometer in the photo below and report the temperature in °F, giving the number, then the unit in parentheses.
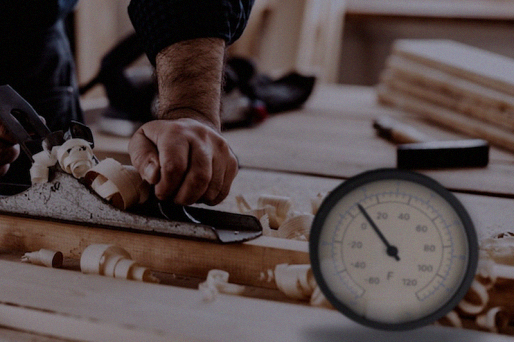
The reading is 8 (°F)
